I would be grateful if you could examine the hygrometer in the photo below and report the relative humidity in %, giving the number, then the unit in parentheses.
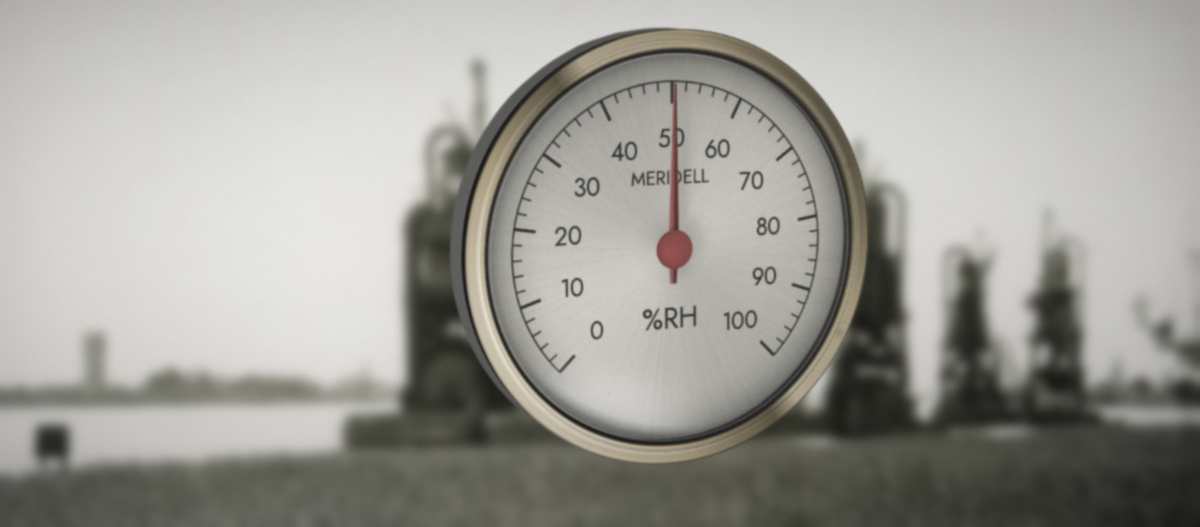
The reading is 50 (%)
